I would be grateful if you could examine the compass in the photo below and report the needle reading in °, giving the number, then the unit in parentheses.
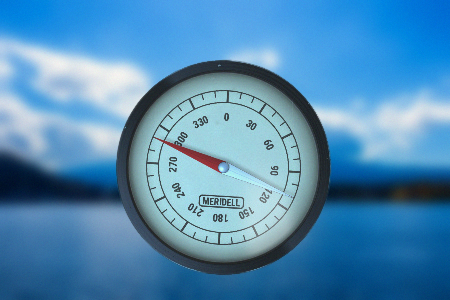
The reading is 290 (°)
